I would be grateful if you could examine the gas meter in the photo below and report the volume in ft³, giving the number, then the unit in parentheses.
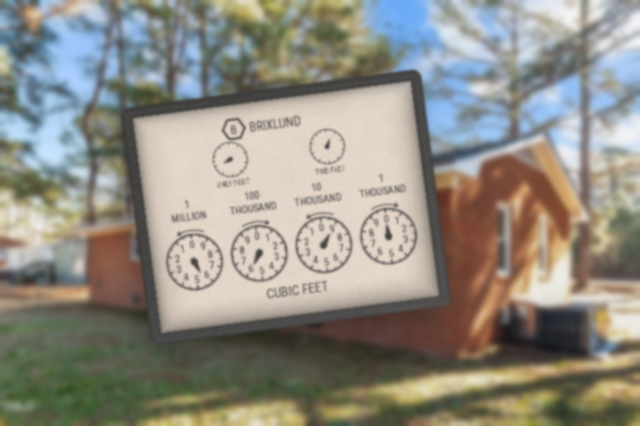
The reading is 559000 (ft³)
